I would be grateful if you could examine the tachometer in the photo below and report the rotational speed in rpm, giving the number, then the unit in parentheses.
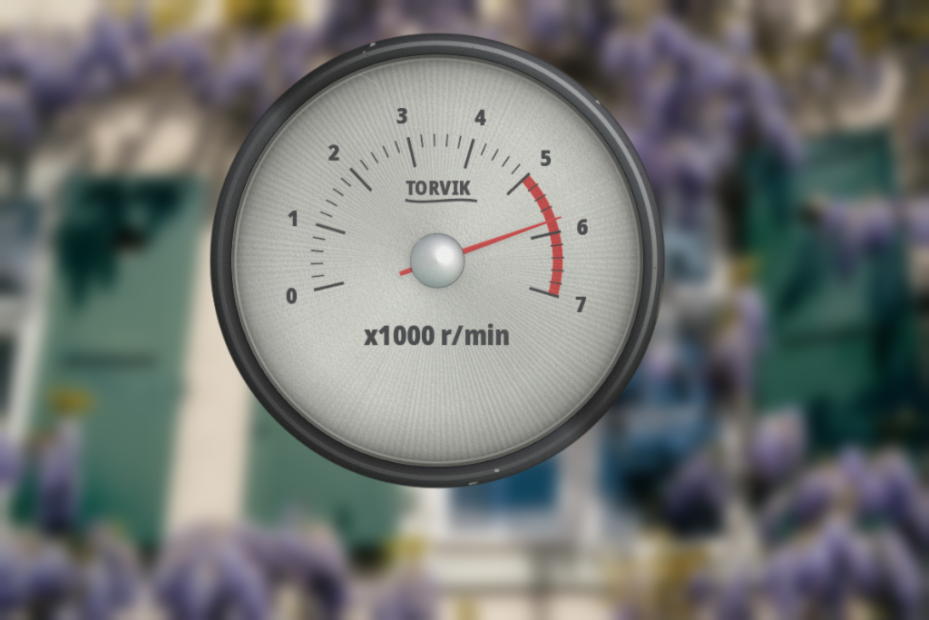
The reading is 5800 (rpm)
